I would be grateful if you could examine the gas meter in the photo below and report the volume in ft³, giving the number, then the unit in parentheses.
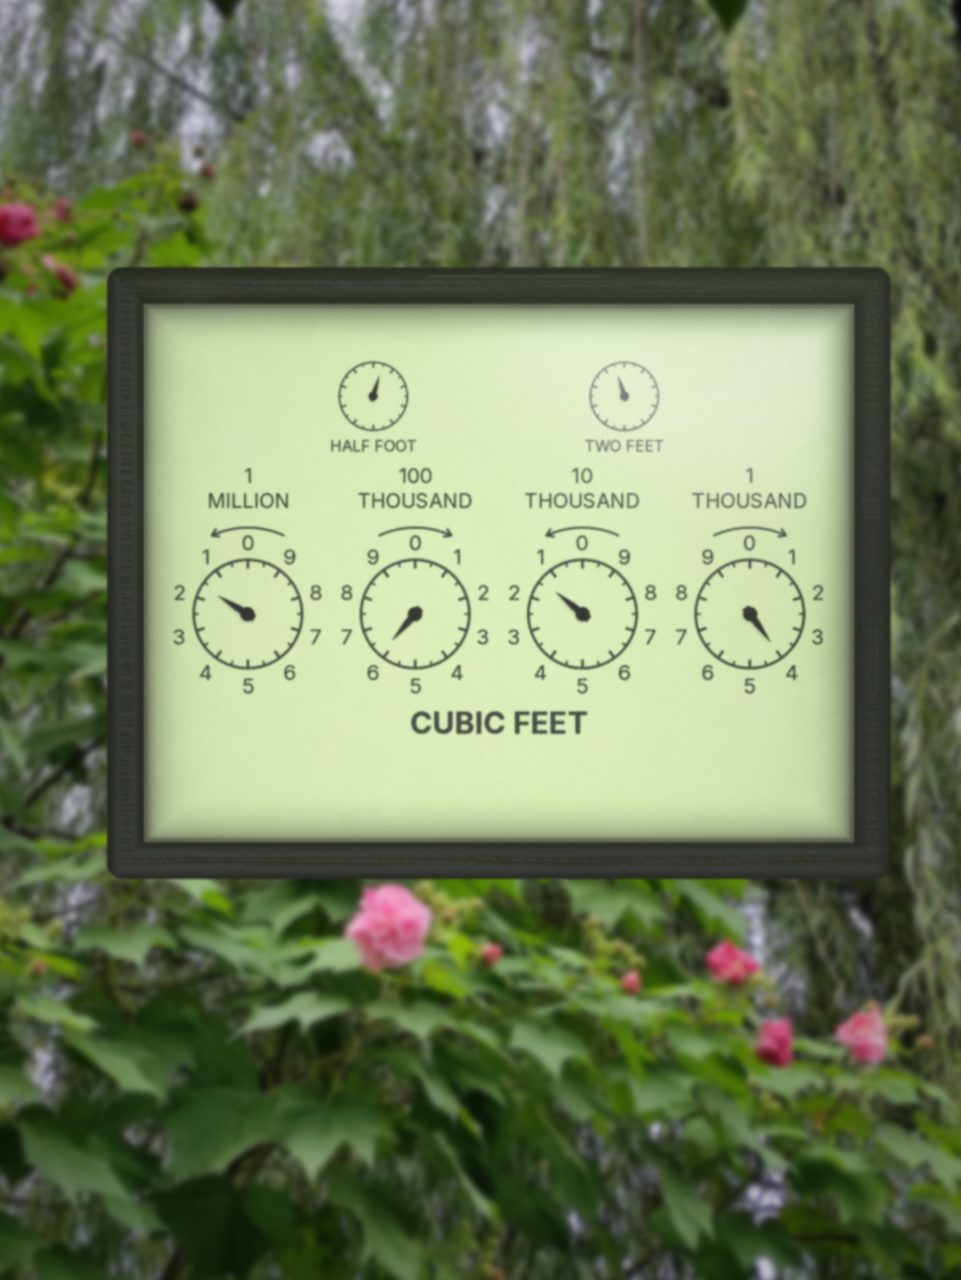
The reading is 161400 (ft³)
